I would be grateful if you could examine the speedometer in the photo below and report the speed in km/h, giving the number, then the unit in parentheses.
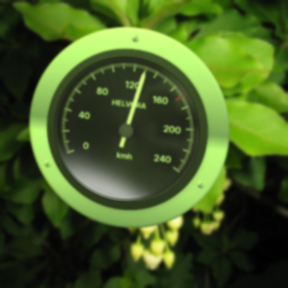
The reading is 130 (km/h)
